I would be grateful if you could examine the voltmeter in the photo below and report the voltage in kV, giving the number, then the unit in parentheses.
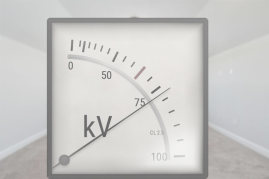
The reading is 77.5 (kV)
